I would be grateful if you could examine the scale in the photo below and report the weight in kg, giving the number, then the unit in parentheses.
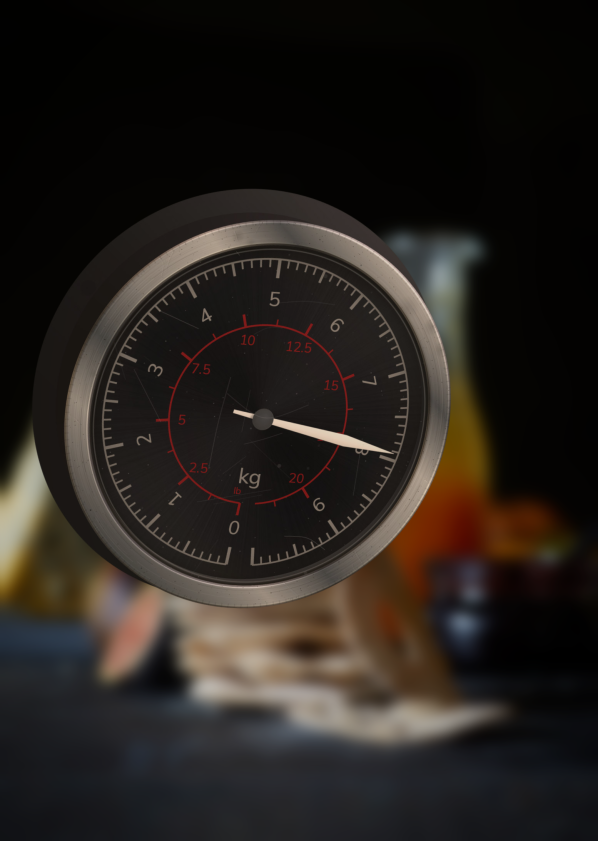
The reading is 7.9 (kg)
